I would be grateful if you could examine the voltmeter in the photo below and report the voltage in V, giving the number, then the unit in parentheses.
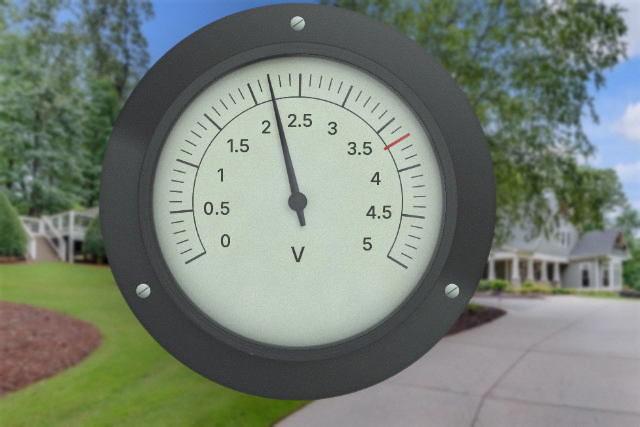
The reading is 2.2 (V)
